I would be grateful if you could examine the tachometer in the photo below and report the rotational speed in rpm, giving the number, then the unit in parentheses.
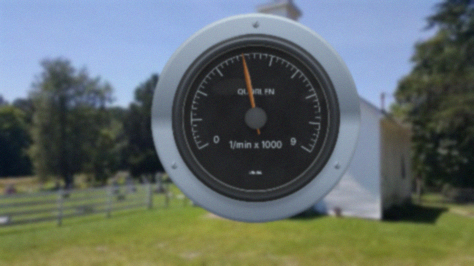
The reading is 4000 (rpm)
